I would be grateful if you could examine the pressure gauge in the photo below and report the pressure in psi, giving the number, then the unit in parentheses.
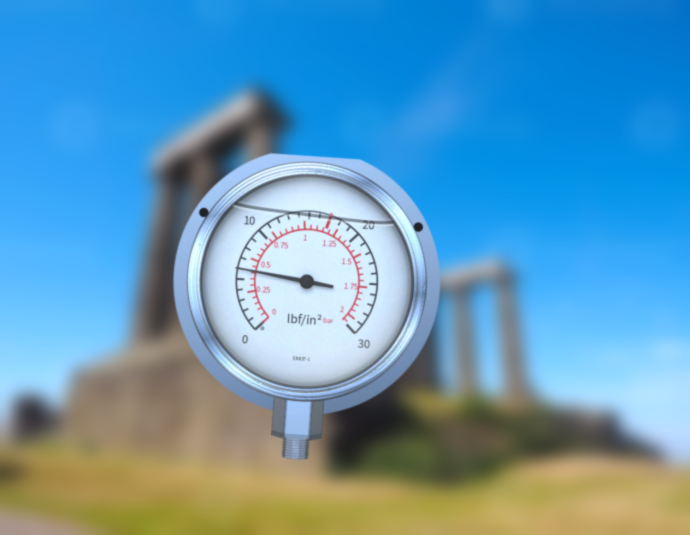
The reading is 6 (psi)
